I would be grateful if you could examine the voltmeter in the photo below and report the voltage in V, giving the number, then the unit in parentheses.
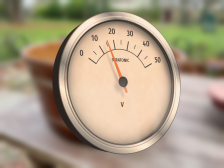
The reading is 15 (V)
